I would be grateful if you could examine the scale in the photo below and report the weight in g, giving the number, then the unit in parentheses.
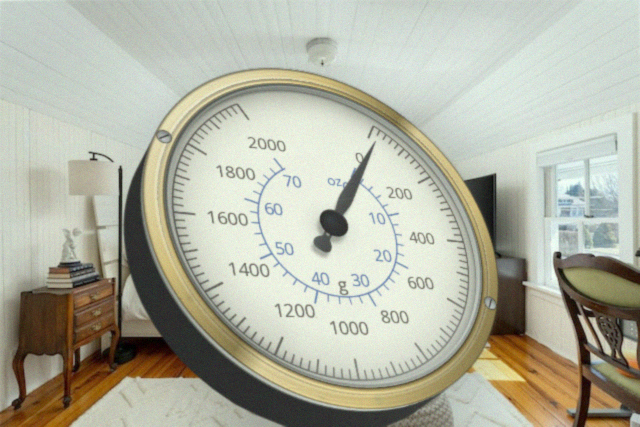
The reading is 20 (g)
